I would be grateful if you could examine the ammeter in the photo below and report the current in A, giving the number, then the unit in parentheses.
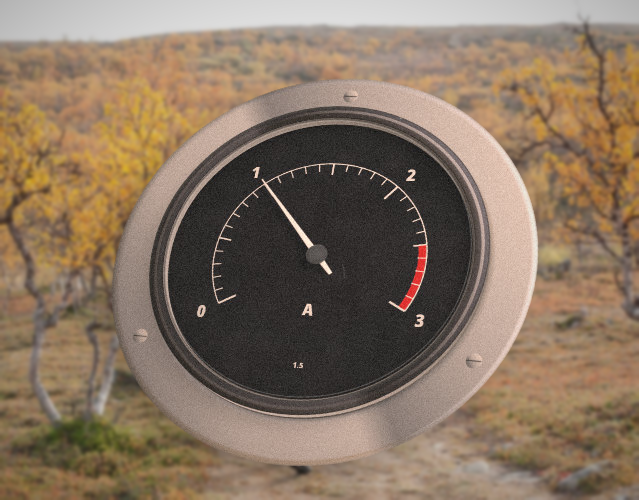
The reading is 1 (A)
